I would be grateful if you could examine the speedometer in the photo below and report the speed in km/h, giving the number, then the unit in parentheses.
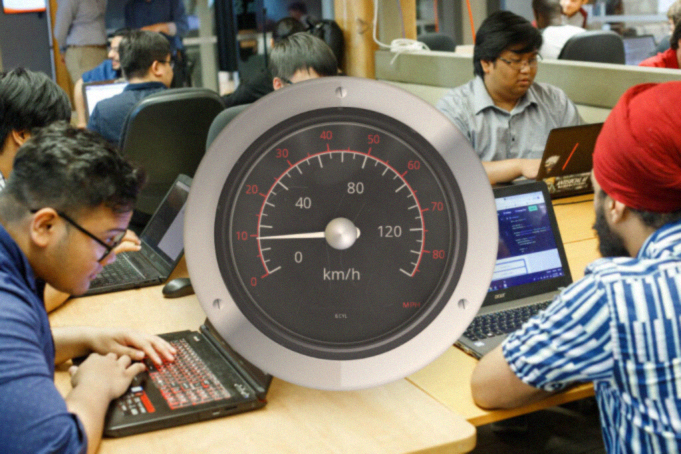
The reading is 15 (km/h)
